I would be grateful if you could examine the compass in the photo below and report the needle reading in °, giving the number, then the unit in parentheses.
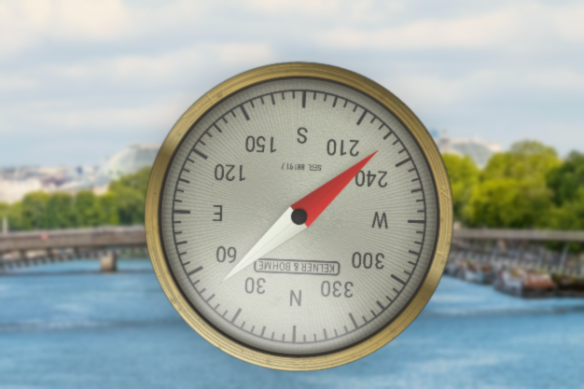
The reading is 227.5 (°)
